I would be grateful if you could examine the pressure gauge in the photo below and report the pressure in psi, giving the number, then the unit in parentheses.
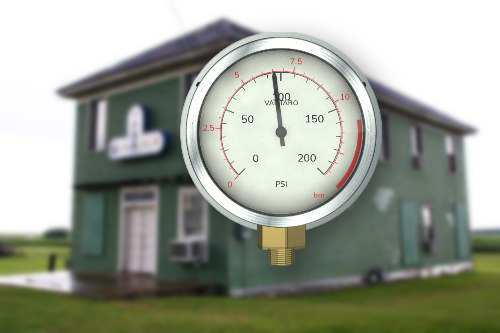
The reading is 95 (psi)
